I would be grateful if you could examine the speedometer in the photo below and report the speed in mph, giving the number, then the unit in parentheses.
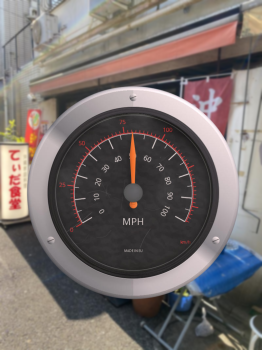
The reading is 50 (mph)
